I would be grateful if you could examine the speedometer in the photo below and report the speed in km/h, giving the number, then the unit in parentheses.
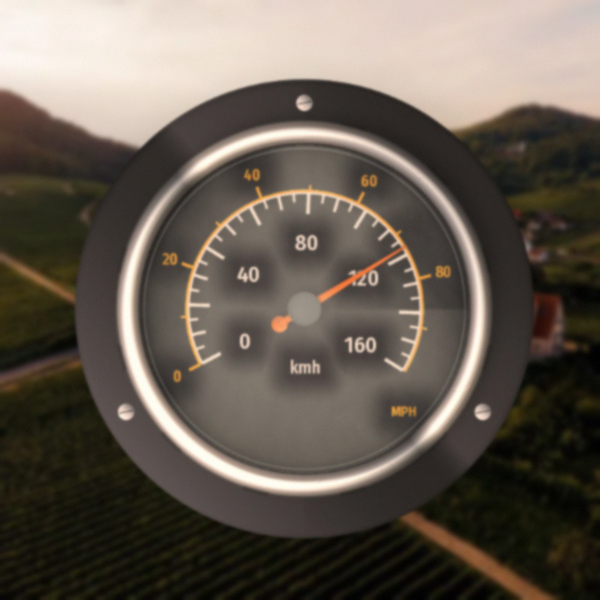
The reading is 117.5 (km/h)
